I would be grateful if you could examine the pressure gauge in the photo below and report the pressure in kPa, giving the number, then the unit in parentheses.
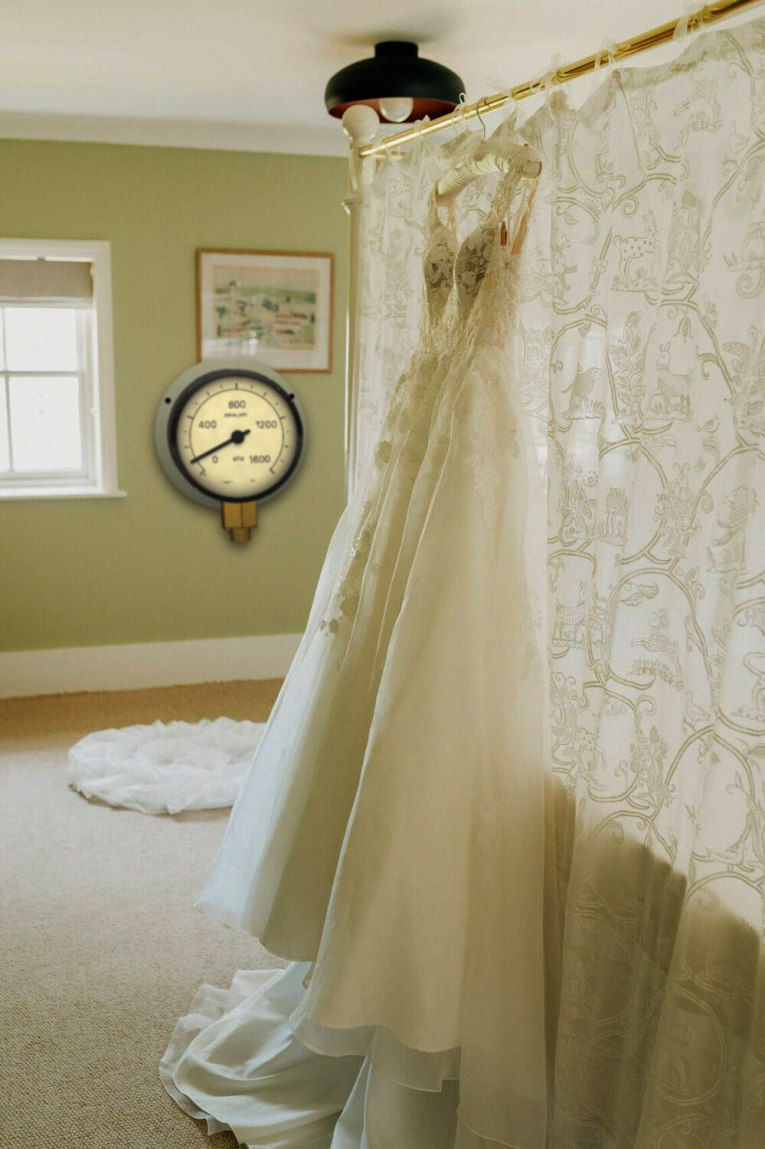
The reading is 100 (kPa)
